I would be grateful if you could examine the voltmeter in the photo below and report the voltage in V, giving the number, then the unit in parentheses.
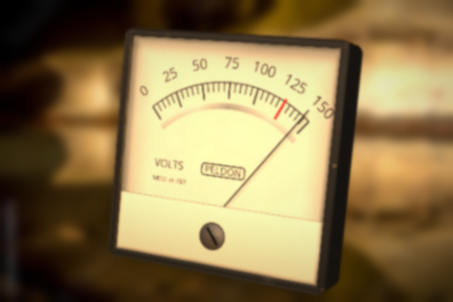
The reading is 145 (V)
